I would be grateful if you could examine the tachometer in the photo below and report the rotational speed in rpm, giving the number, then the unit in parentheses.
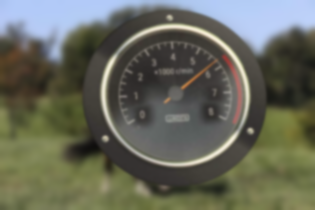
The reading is 5750 (rpm)
